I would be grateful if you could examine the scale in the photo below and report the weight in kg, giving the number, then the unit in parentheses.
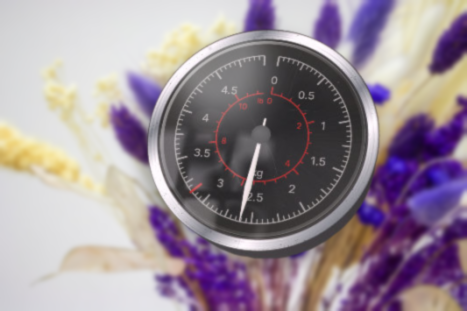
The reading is 2.6 (kg)
